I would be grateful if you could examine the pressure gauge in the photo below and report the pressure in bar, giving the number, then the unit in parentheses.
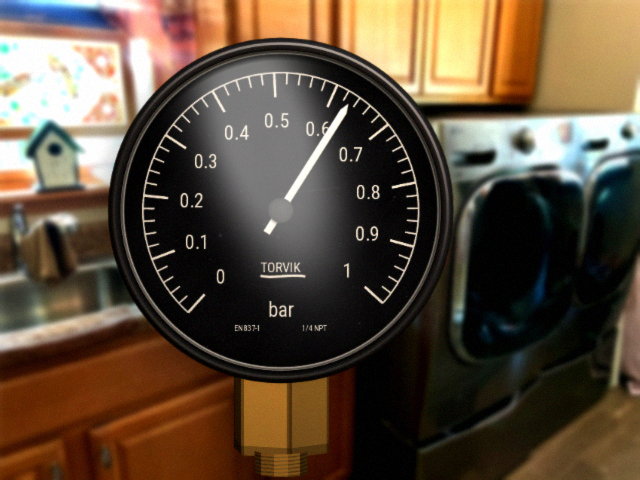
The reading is 0.63 (bar)
